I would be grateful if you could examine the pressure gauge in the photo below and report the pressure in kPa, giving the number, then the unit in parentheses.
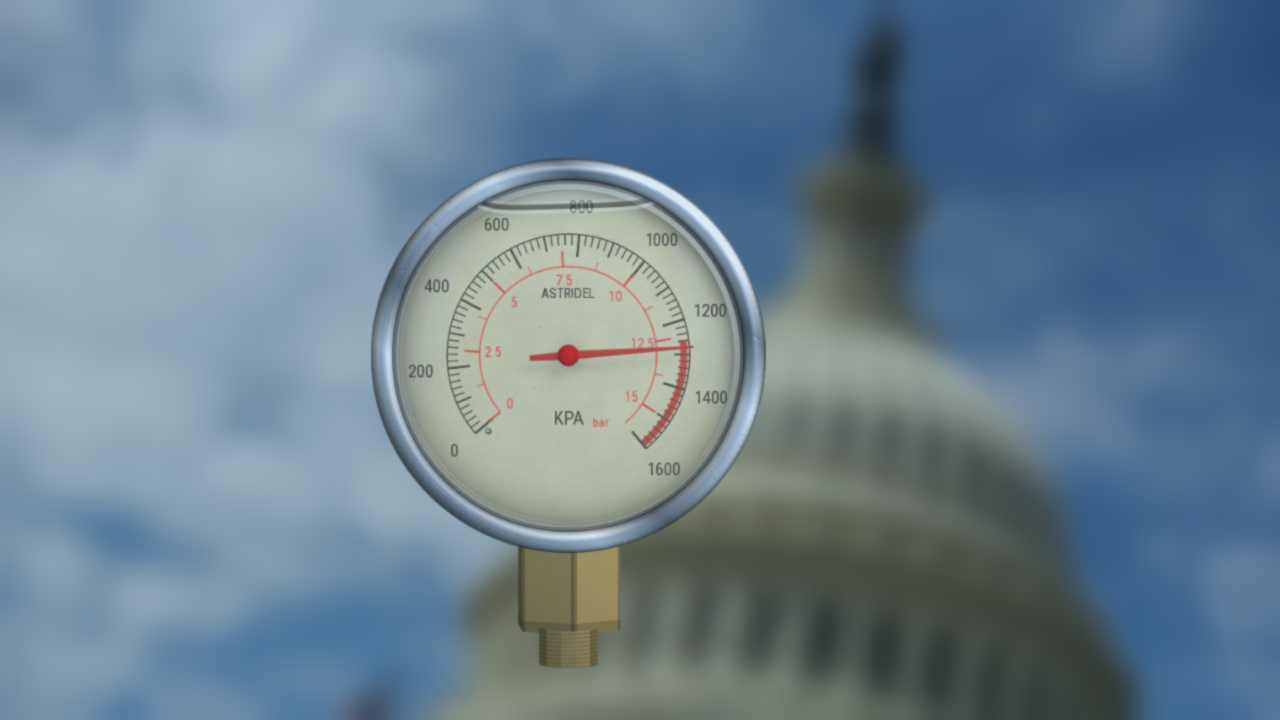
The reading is 1280 (kPa)
